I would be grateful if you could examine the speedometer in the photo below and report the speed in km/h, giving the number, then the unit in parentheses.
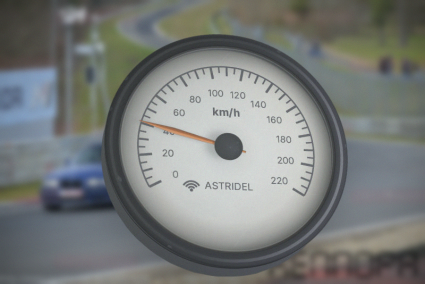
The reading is 40 (km/h)
